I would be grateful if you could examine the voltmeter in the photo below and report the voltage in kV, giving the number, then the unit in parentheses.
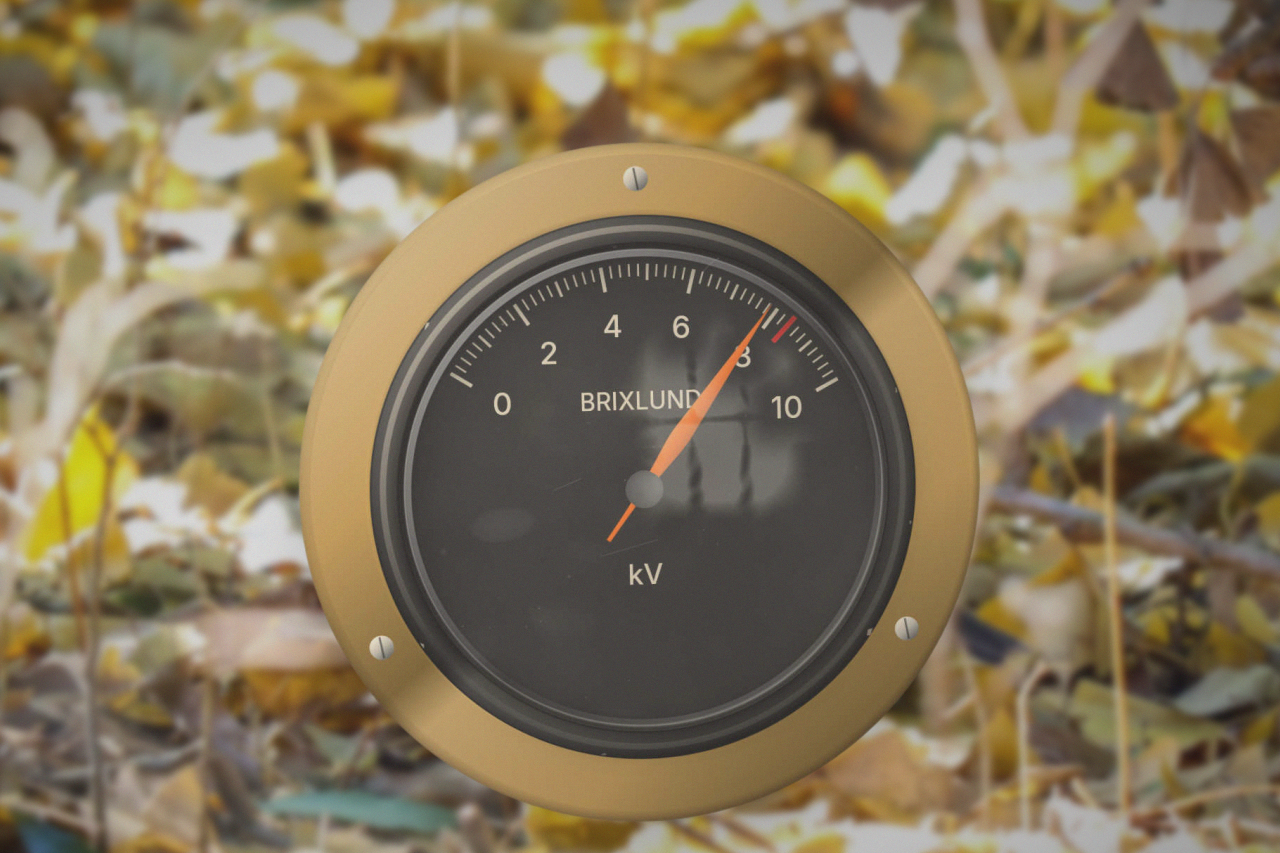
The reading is 7.8 (kV)
